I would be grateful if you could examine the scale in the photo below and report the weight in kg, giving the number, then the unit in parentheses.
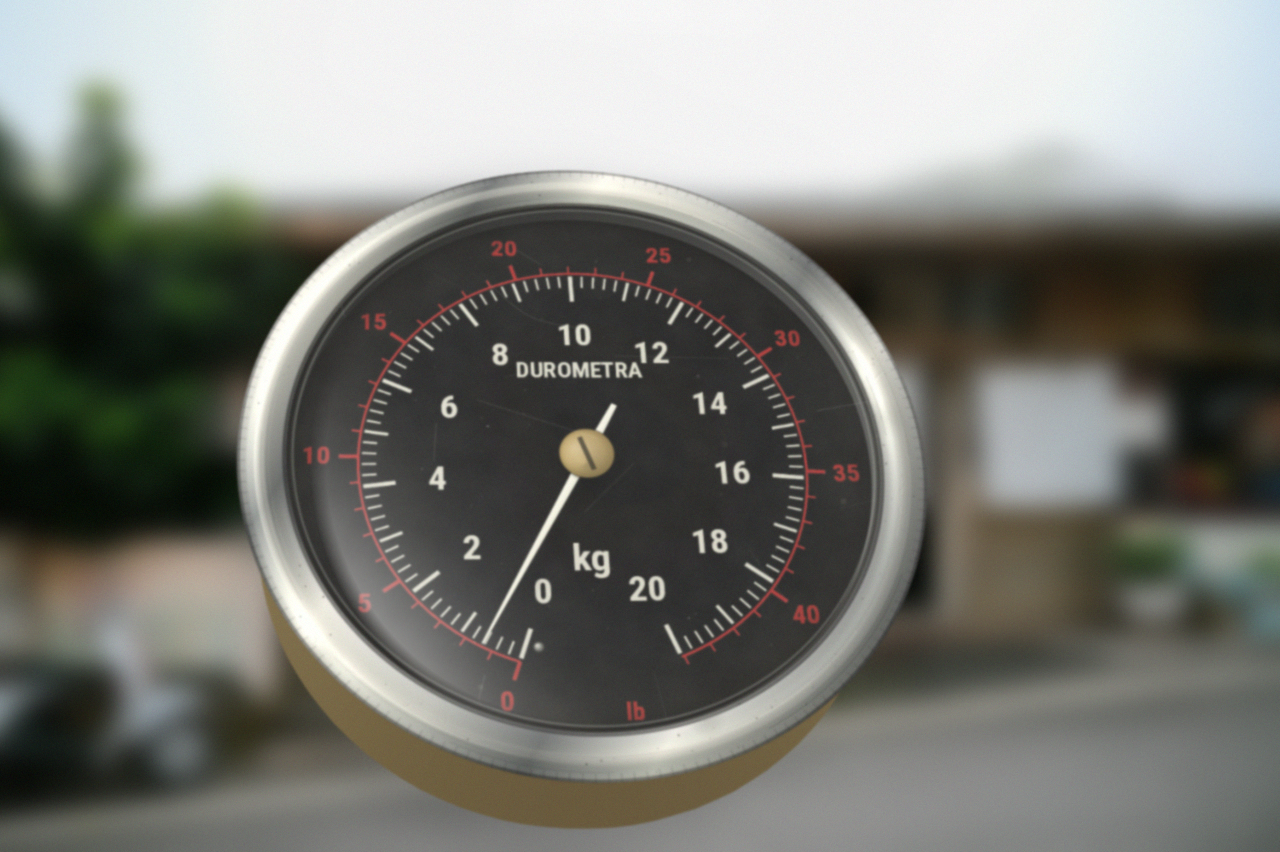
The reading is 0.6 (kg)
